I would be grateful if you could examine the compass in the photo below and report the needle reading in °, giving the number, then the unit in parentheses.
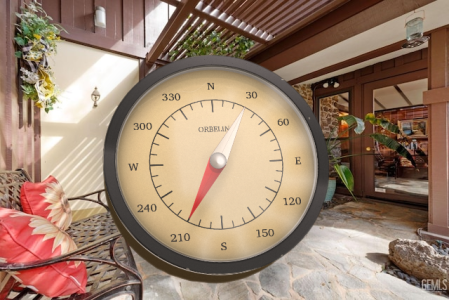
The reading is 210 (°)
